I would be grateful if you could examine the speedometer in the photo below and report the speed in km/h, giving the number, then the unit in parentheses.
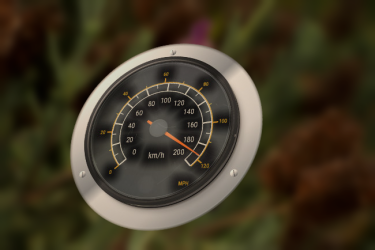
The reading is 190 (km/h)
